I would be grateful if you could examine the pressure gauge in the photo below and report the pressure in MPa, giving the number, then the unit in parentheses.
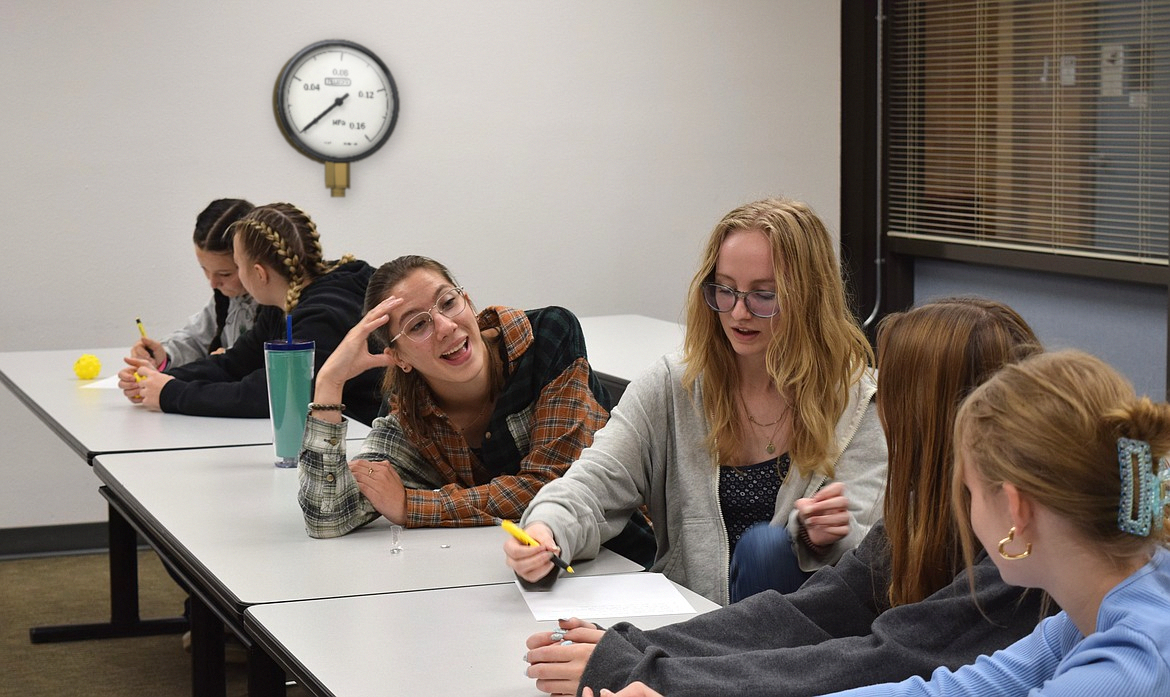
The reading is 0 (MPa)
